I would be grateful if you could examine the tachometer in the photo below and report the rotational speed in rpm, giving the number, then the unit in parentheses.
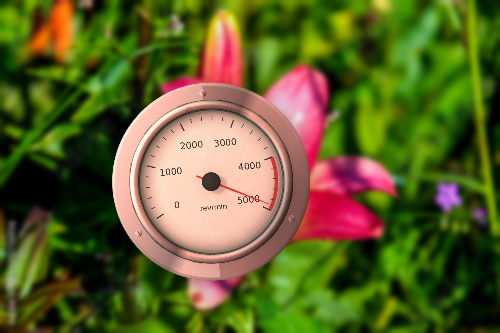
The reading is 4900 (rpm)
